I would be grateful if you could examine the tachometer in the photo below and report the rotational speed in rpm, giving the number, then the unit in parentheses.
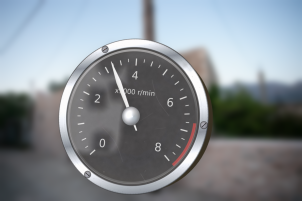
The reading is 3250 (rpm)
